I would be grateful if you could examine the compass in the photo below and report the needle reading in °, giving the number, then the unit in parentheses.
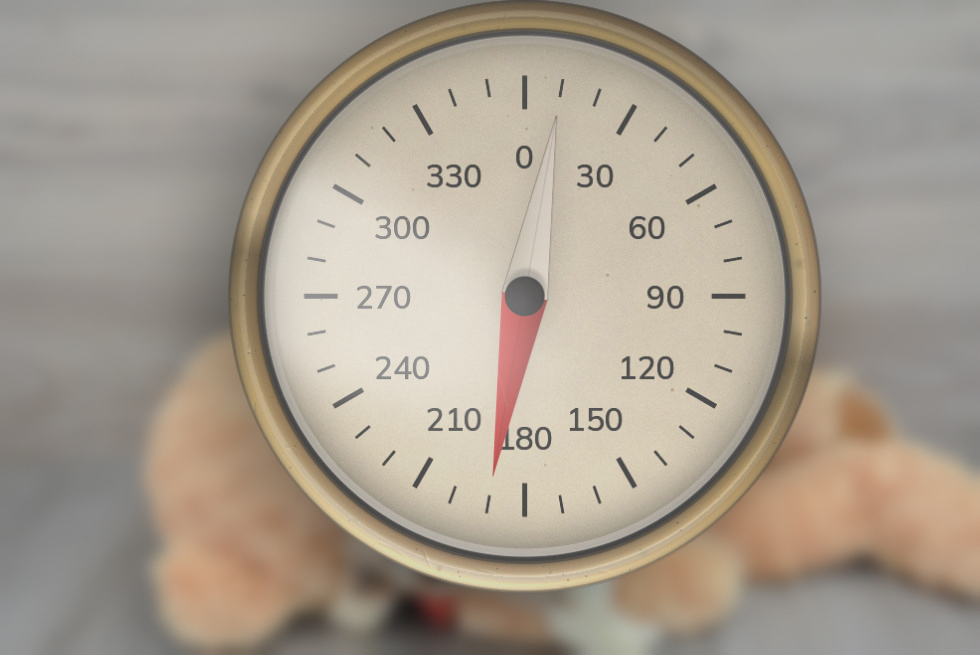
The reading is 190 (°)
